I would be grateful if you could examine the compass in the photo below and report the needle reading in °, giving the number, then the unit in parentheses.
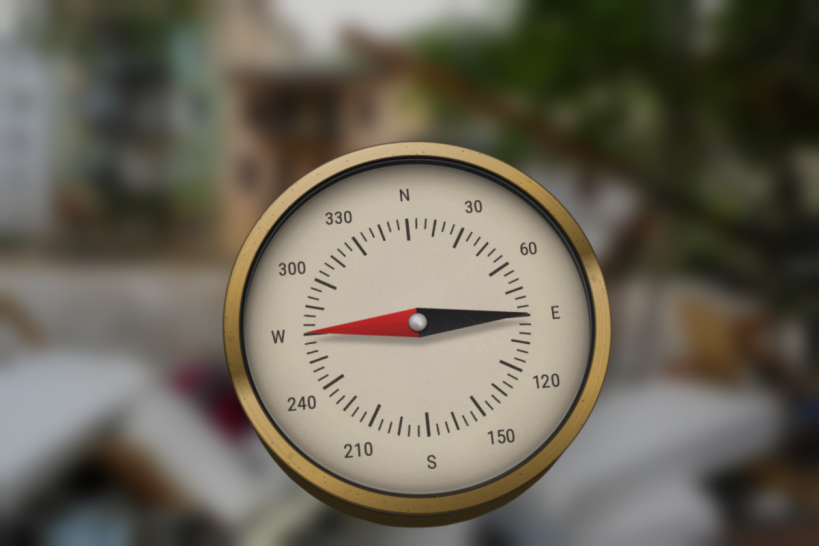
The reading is 270 (°)
